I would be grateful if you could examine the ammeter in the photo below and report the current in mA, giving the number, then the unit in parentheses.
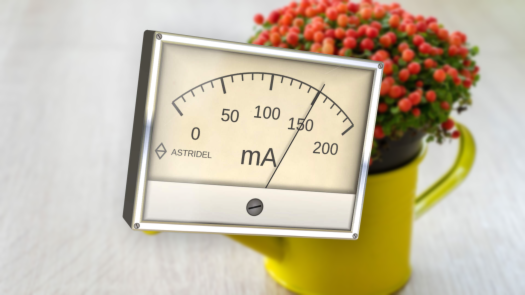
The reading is 150 (mA)
